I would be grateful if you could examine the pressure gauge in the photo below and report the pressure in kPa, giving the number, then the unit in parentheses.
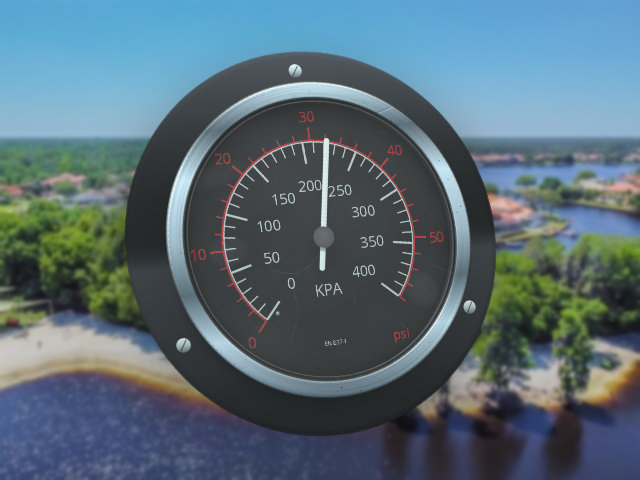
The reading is 220 (kPa)
